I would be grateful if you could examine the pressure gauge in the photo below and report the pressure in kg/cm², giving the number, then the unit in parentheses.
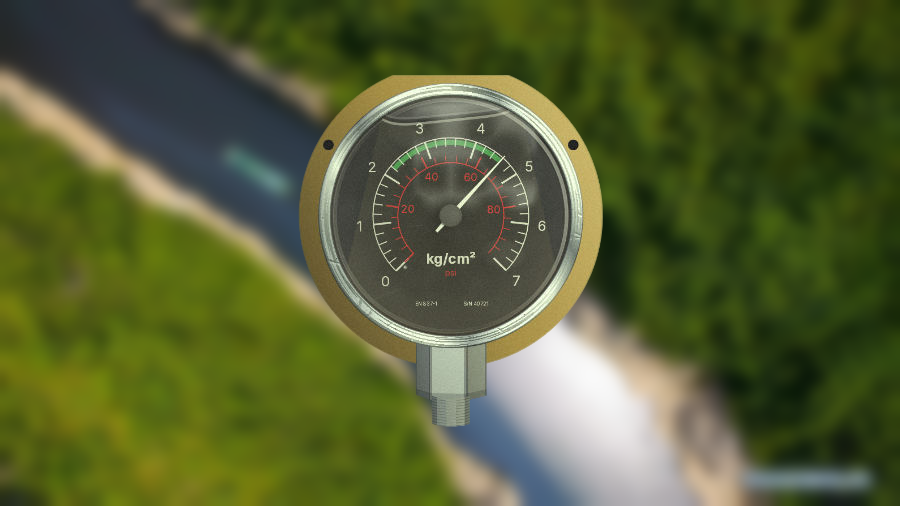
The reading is 4.6 (kg/cm²)
